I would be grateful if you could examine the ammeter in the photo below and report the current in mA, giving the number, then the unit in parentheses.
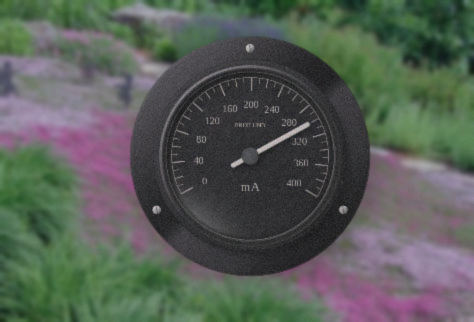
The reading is 300 (mA)
